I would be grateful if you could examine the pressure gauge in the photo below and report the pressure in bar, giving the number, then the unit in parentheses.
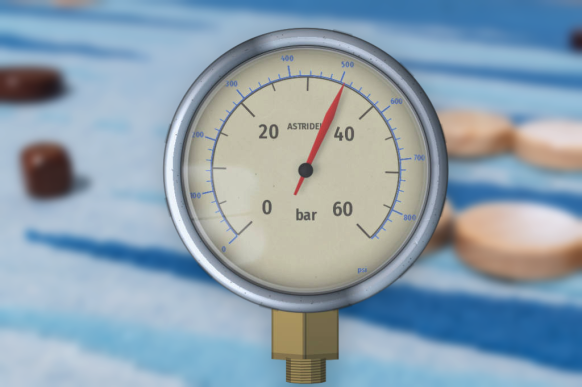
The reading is 35 (bar)
